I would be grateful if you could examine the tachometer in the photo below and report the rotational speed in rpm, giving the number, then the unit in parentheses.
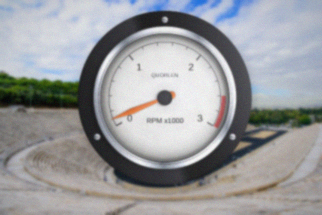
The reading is 100 (rpm)
